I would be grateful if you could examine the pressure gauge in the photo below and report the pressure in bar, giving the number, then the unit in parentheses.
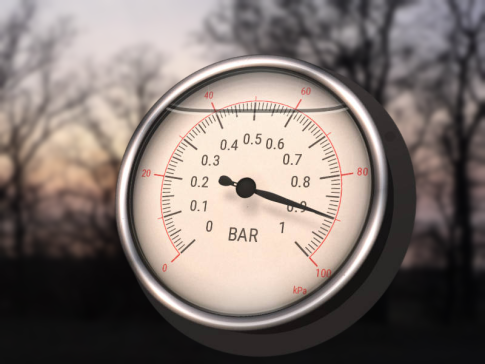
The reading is 0.9 (bar)
